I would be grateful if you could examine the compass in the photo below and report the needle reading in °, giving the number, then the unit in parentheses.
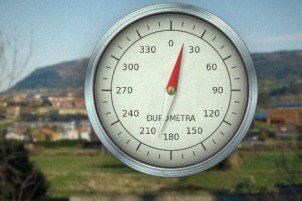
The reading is 15 (°)
